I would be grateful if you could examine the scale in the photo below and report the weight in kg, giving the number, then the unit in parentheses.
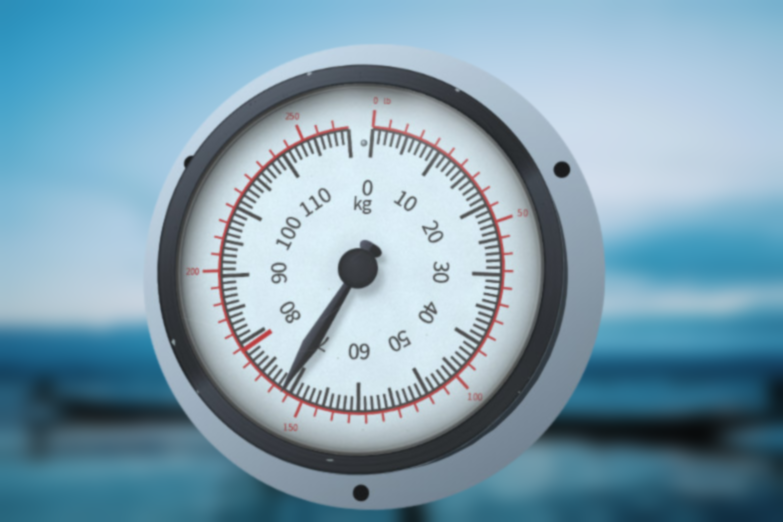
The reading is 71 (kg)
